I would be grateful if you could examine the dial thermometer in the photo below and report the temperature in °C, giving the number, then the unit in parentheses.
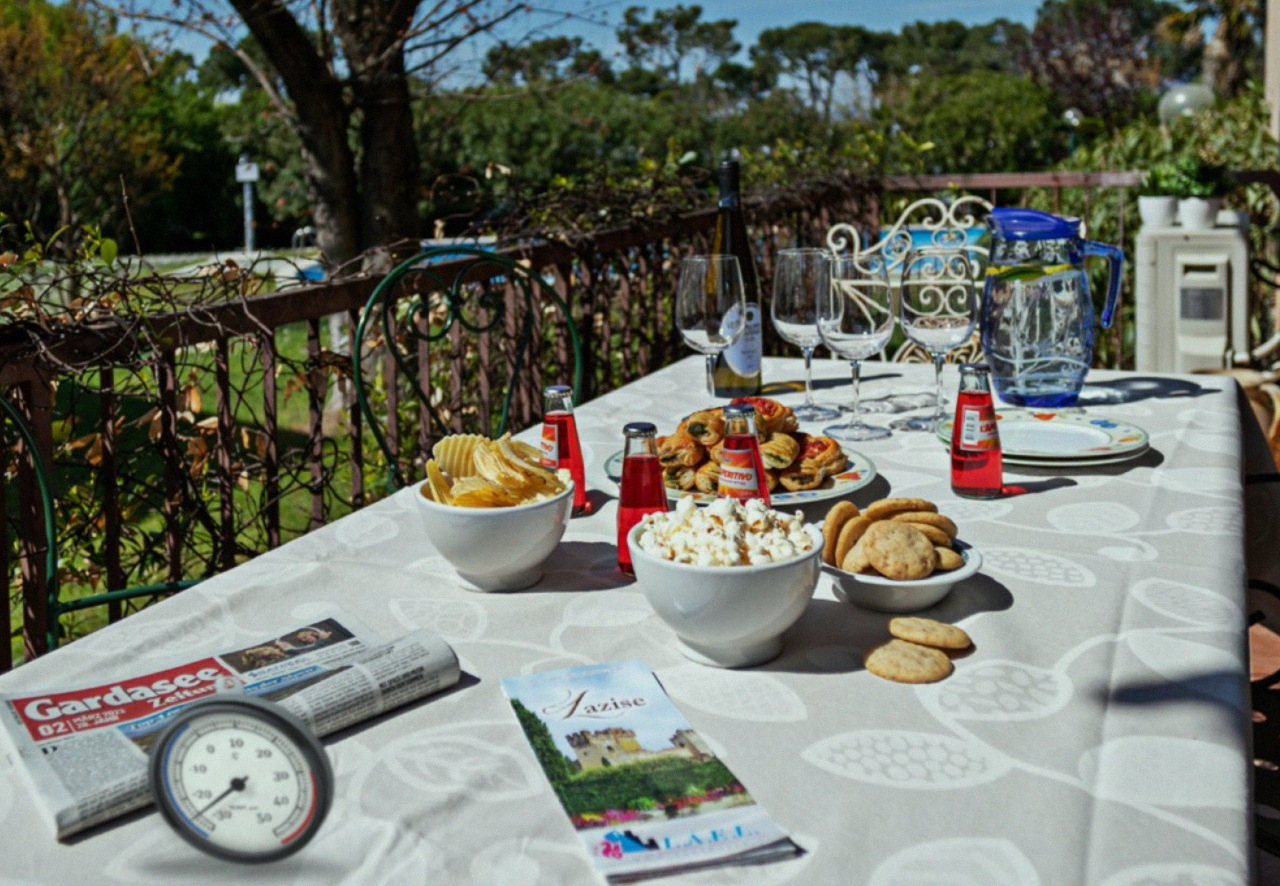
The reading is -25 (°C)
